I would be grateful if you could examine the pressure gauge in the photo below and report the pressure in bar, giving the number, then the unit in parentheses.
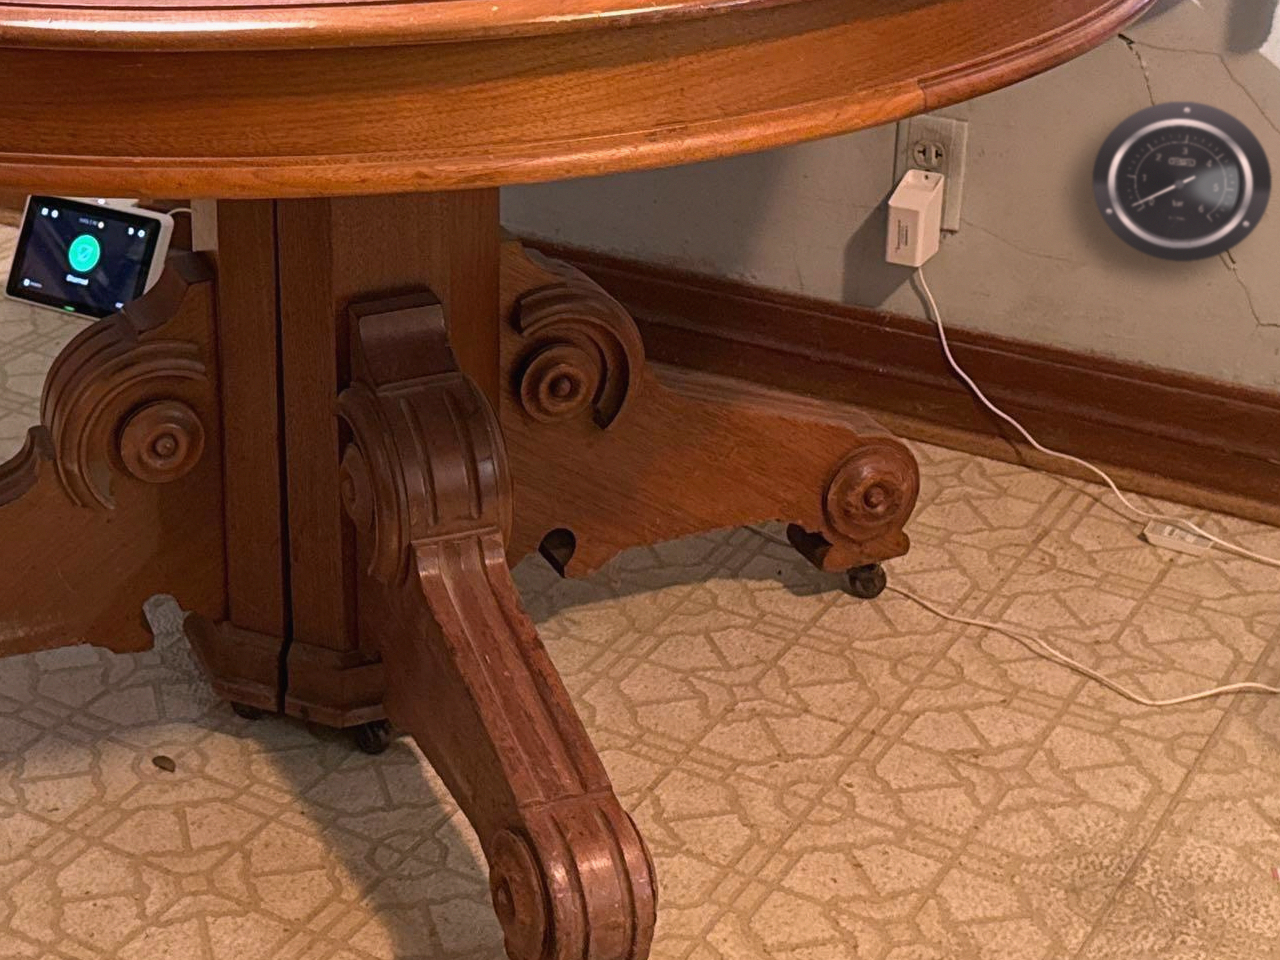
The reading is 0.2 (bar)
